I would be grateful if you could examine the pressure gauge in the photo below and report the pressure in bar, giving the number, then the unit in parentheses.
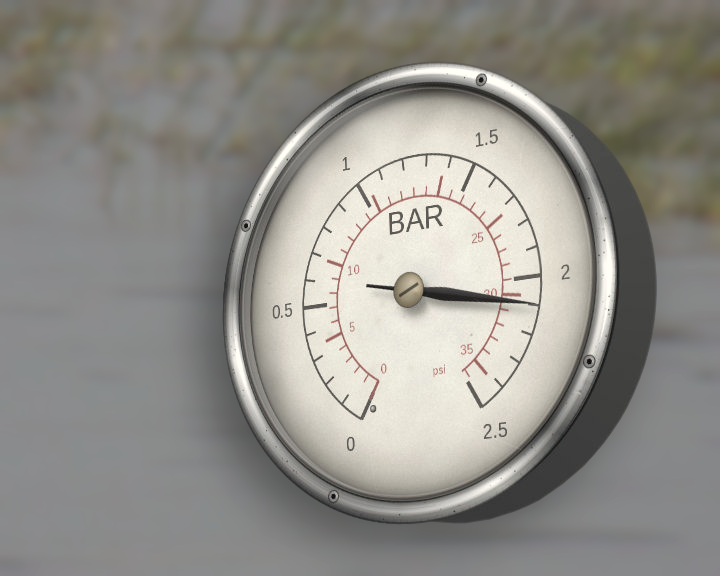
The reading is 2.1 (bar)
